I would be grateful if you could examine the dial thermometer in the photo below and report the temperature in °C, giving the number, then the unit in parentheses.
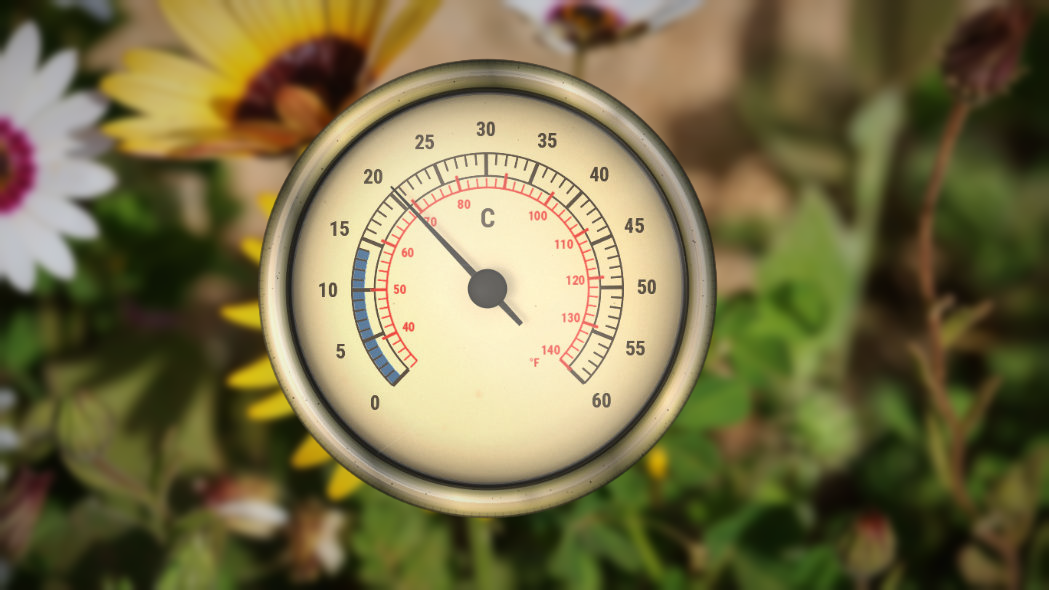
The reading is 20.5 (°C)
